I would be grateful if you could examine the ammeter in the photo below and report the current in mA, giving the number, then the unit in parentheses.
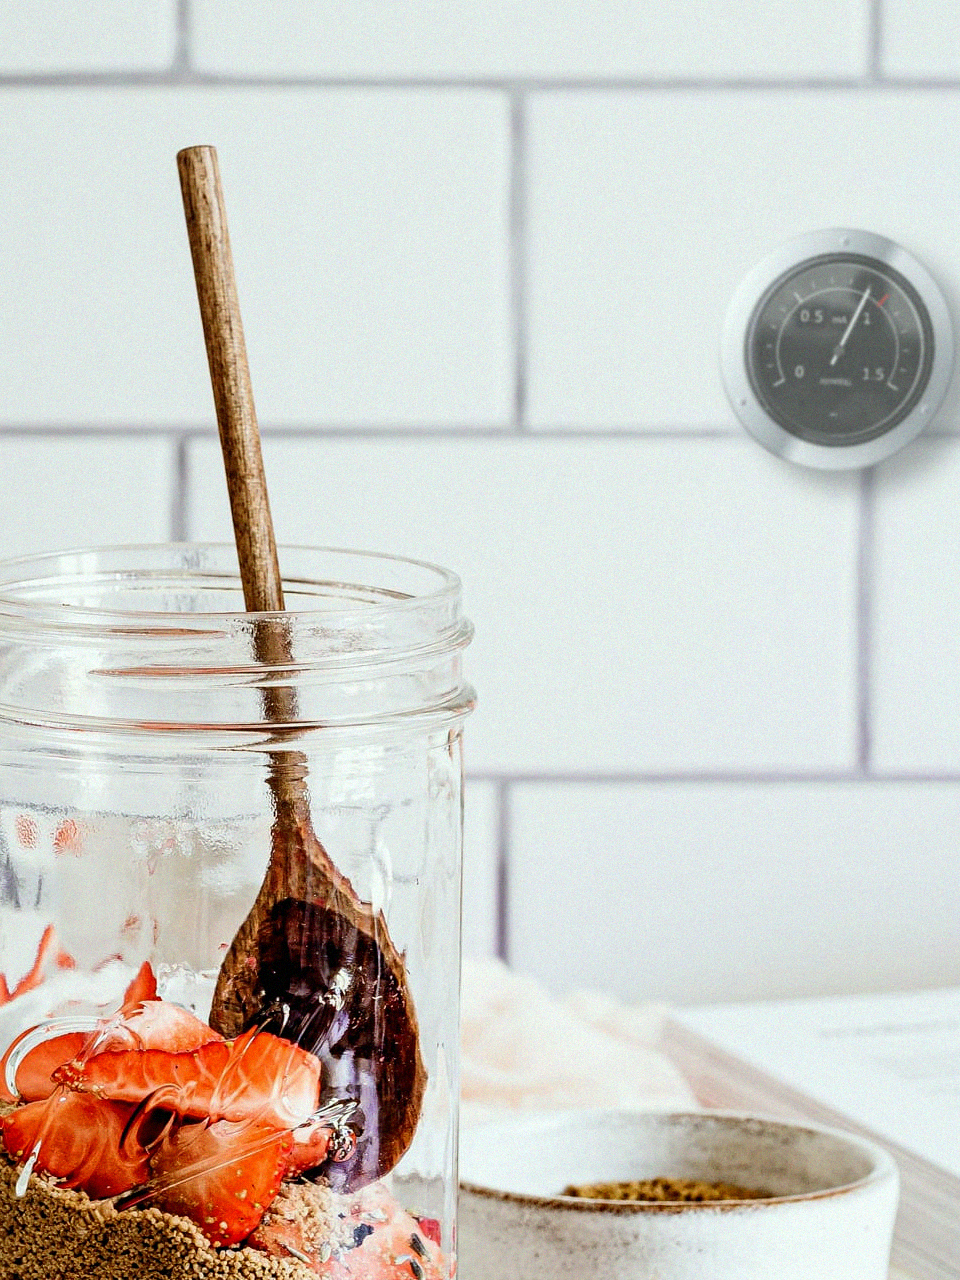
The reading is 0.9 (mA)
